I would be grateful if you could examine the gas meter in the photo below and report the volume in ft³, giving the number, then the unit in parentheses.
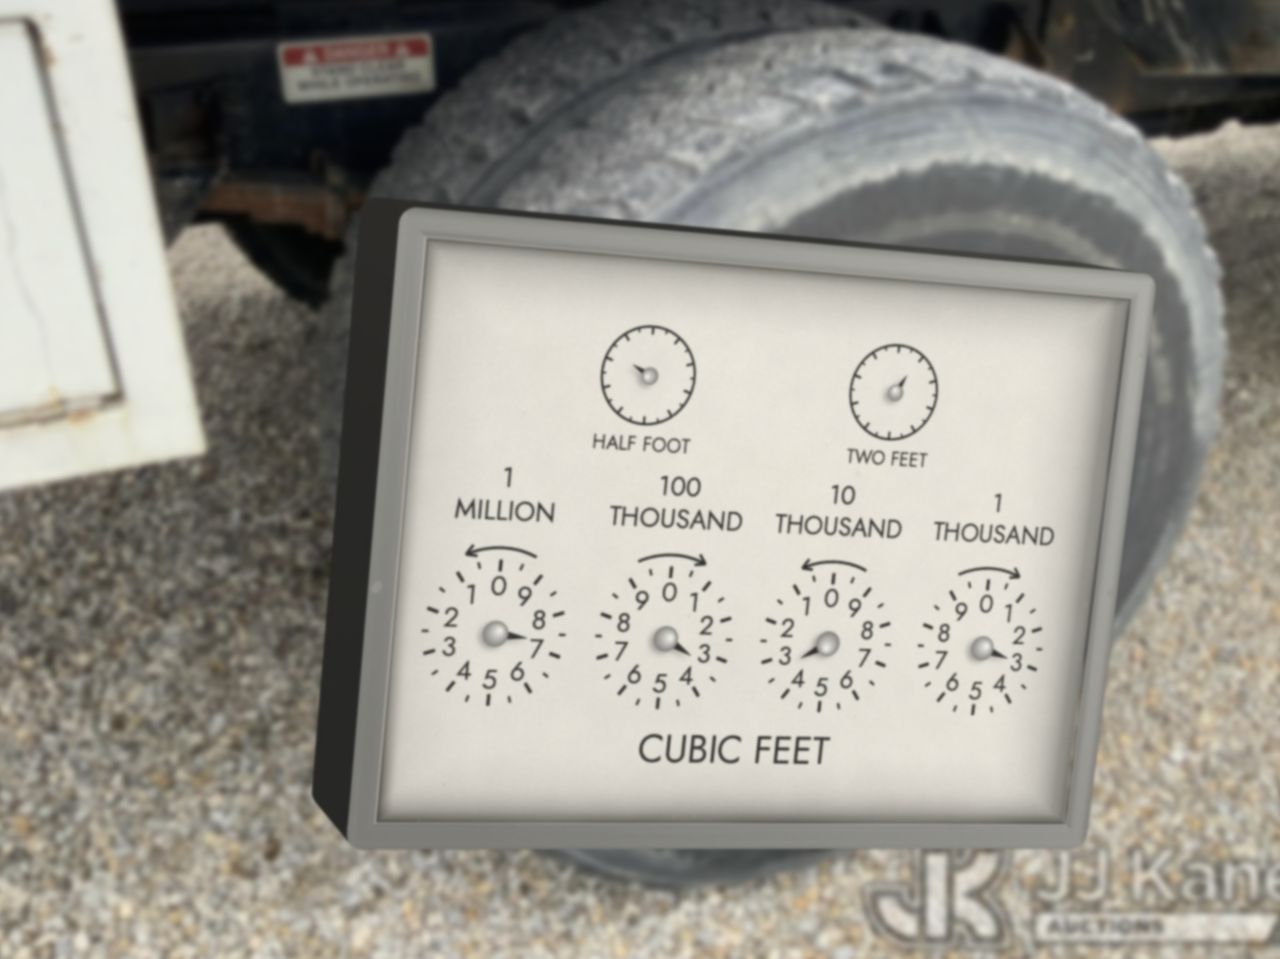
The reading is 733300 (ft³)
